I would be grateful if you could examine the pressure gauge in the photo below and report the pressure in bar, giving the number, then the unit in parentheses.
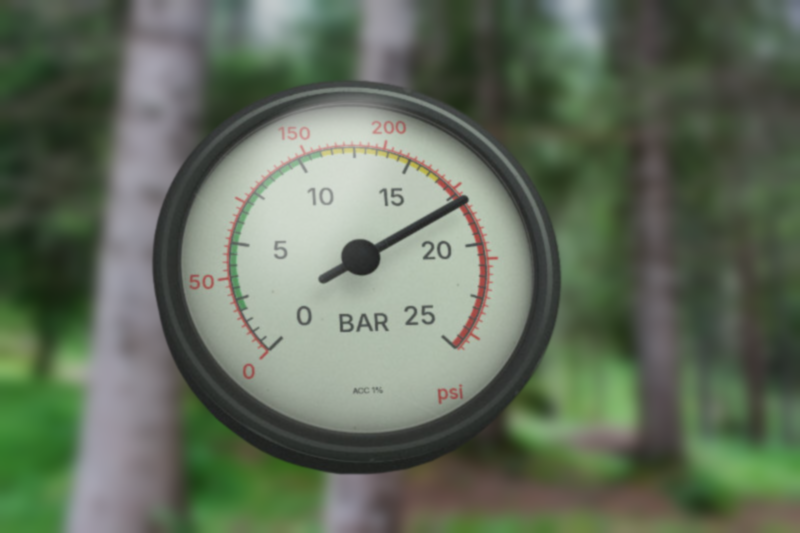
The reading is 18 (bar)
